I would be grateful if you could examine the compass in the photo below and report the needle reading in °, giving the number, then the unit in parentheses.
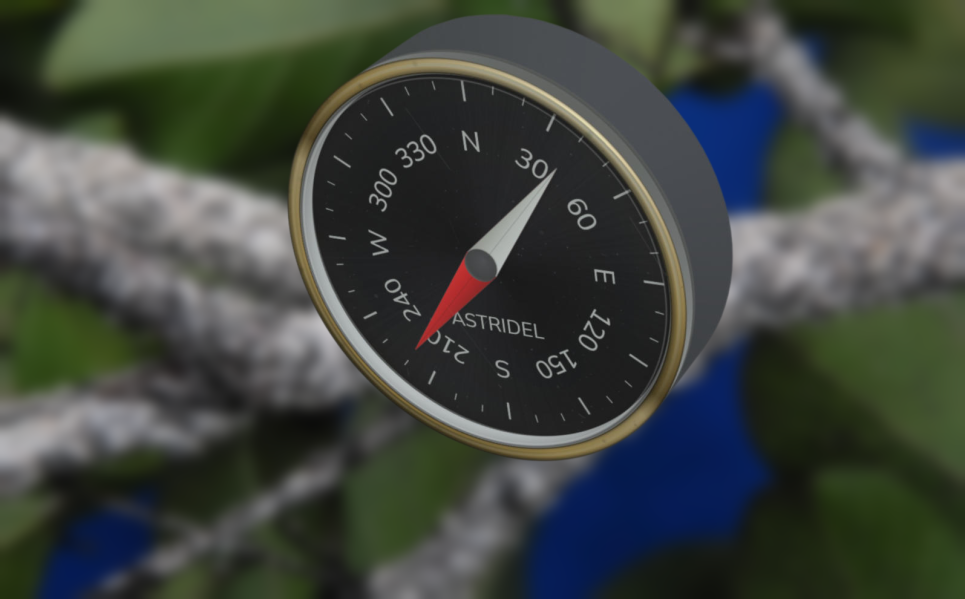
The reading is 220 (°)
